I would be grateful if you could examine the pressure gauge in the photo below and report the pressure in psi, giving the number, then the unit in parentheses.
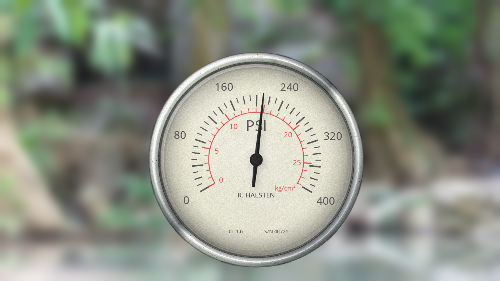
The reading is 210 (psi)
